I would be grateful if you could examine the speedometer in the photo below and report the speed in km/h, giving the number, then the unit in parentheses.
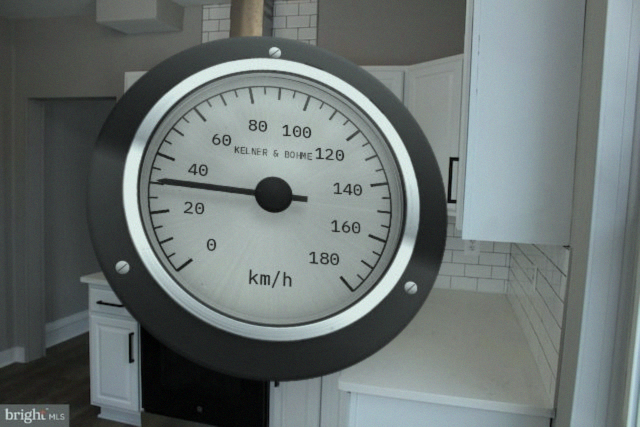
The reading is 30 (km/h)
